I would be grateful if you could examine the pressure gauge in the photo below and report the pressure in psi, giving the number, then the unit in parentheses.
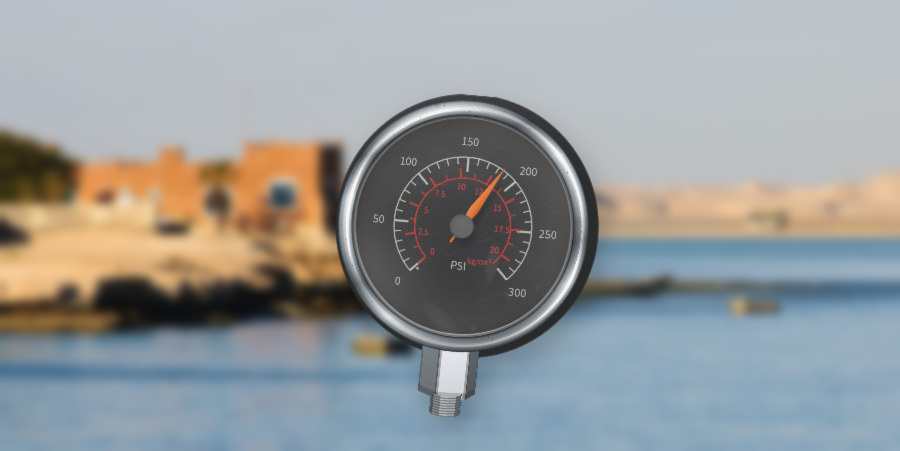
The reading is 185 (psi)
